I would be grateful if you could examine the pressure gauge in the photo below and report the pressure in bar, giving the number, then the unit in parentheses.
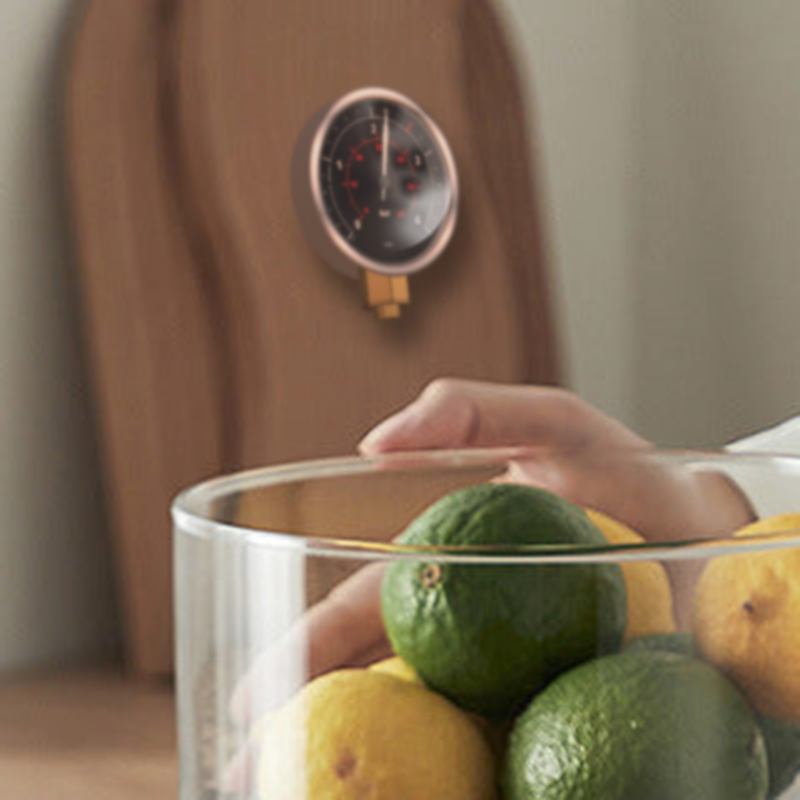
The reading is 2.2 (bar)
